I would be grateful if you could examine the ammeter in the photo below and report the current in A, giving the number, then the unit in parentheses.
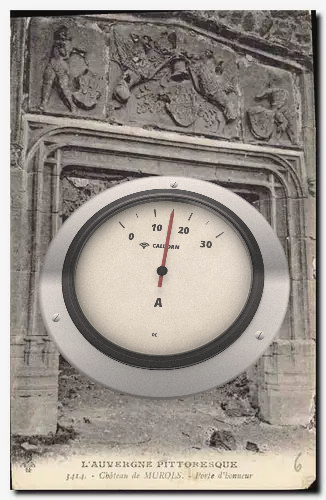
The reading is 15 (A)
